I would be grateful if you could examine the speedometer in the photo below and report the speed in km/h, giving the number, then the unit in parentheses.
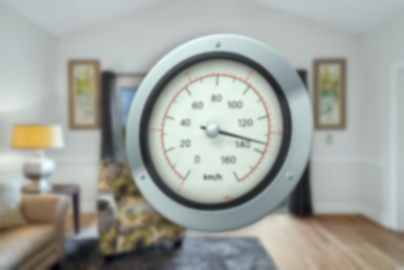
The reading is 135 (km/h)
